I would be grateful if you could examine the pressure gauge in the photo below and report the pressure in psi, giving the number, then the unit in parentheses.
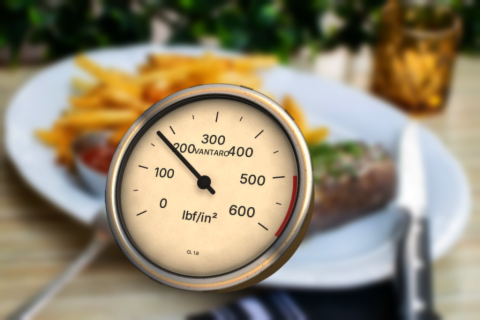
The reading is 175 (psi)
